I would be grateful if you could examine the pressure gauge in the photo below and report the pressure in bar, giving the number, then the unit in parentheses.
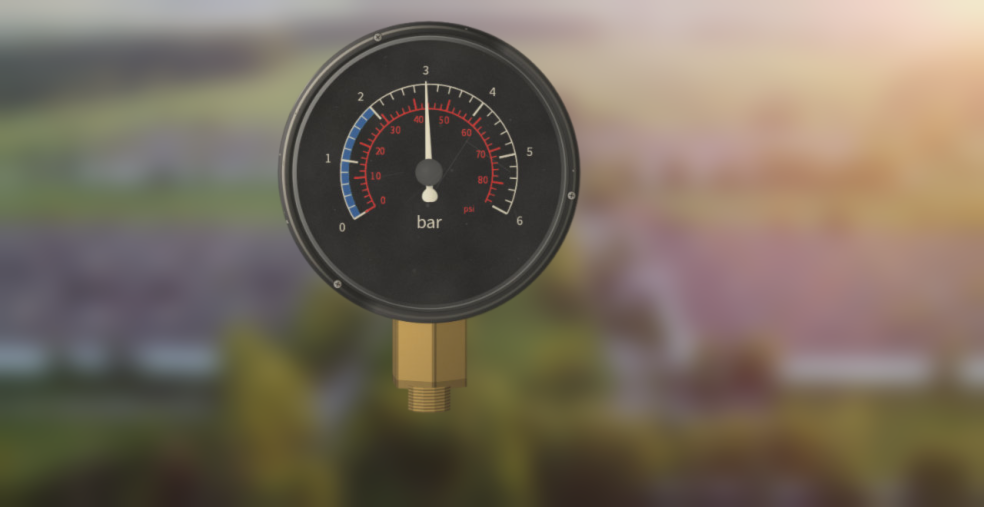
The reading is 3 (bar)
